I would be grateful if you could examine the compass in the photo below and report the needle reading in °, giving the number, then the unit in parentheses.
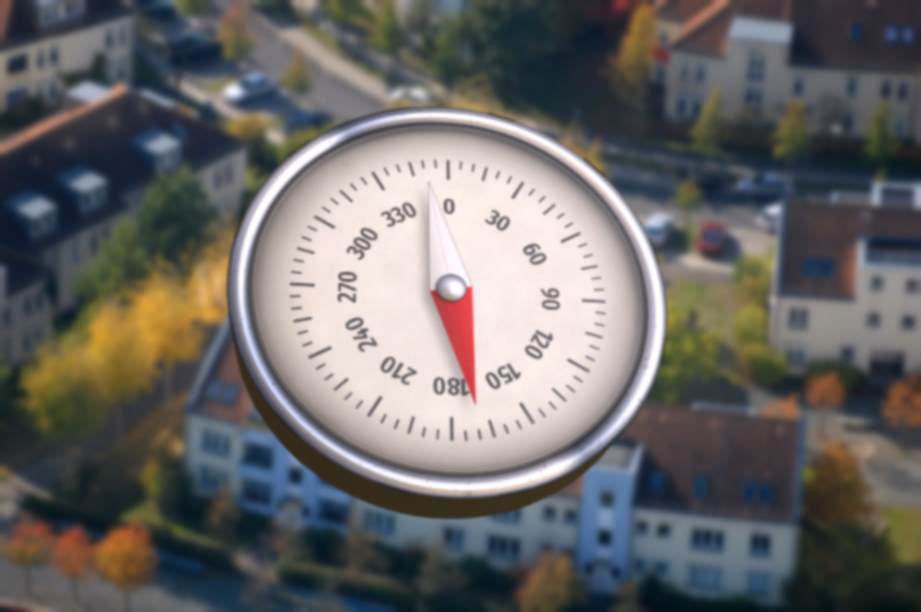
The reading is 170 (°)
